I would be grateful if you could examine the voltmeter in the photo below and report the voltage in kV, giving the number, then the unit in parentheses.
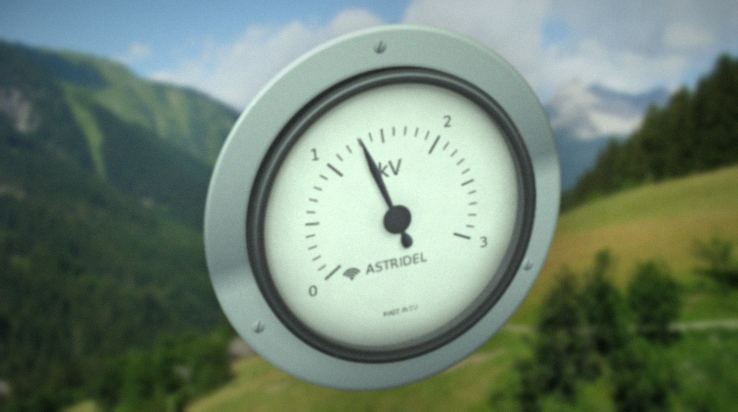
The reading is 1.3 (kV)
